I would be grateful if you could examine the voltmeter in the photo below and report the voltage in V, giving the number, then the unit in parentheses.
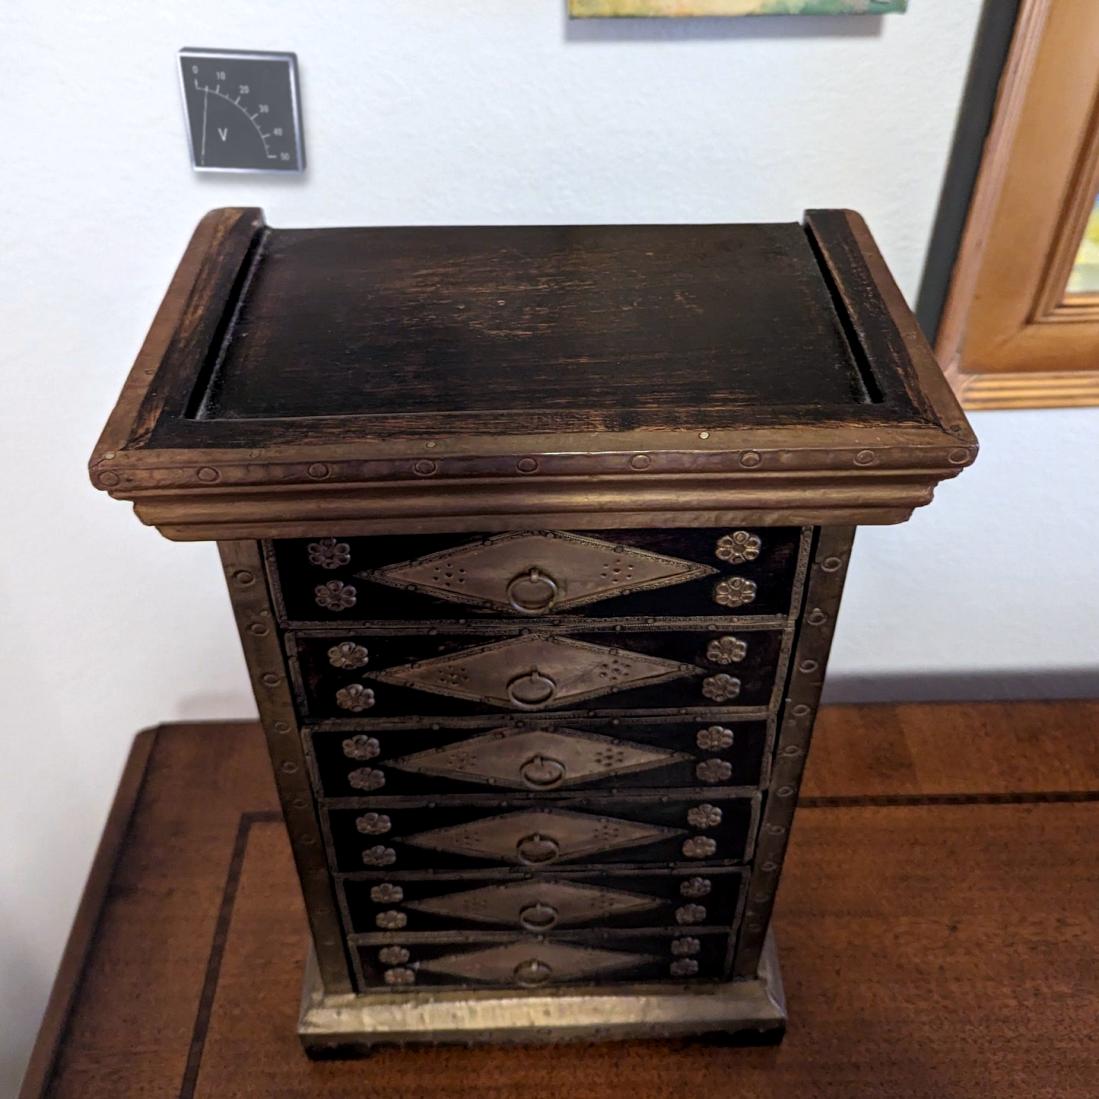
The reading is 5 (V)
